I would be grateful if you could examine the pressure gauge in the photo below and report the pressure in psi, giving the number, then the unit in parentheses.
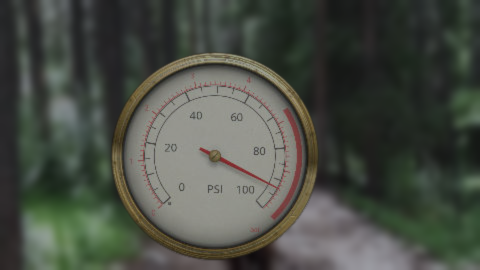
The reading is 92.5 (psi)
